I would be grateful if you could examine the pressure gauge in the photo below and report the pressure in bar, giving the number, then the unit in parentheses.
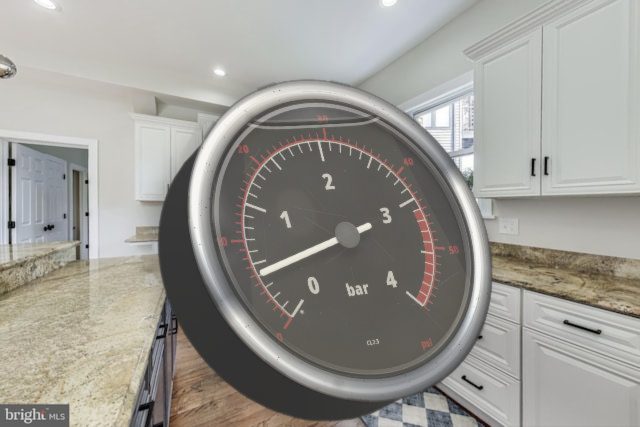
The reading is 0.4 (bar)
